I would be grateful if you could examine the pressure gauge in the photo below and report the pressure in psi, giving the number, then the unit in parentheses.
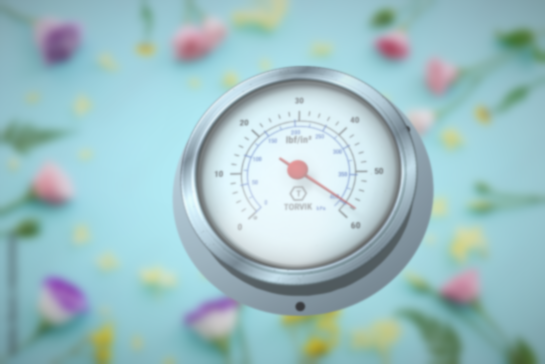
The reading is 58 (psi)
